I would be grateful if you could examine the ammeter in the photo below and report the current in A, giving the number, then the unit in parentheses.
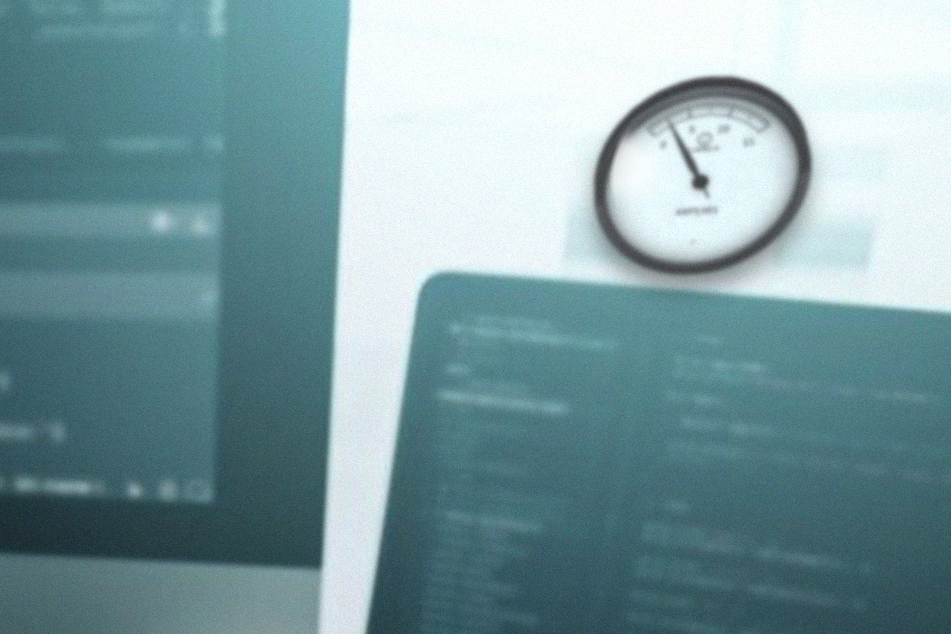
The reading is 2.5 (A)
